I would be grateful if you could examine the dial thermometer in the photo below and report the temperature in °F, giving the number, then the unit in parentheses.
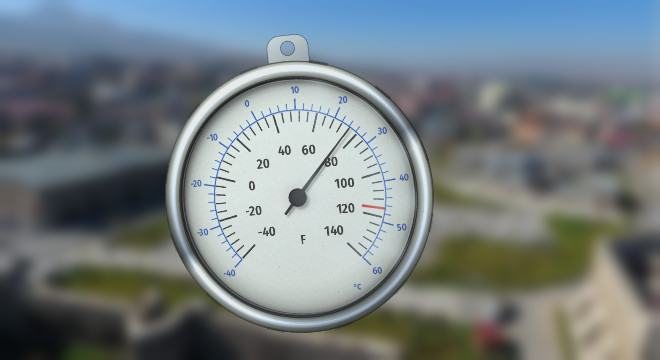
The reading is 76 (°F)
